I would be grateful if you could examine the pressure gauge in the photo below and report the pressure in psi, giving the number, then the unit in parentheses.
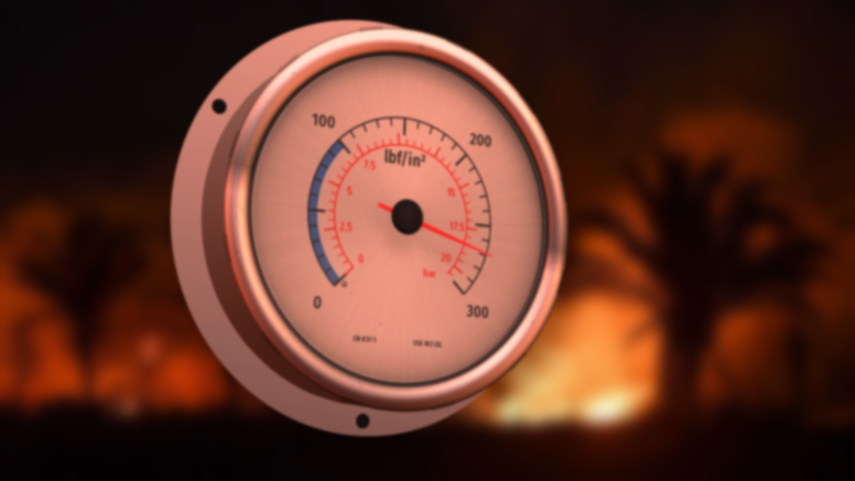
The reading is 270 (psi)
